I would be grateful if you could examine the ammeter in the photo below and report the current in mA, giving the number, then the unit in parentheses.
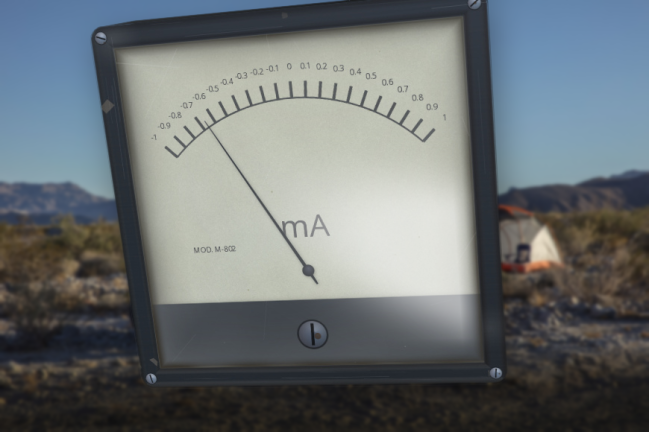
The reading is -0.65 (mA)
